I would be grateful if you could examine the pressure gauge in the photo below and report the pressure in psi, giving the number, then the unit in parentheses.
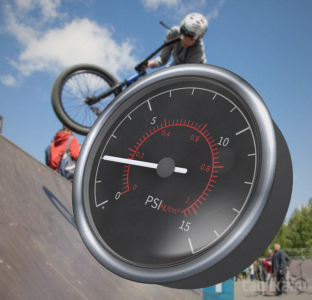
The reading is 2 (psi)
